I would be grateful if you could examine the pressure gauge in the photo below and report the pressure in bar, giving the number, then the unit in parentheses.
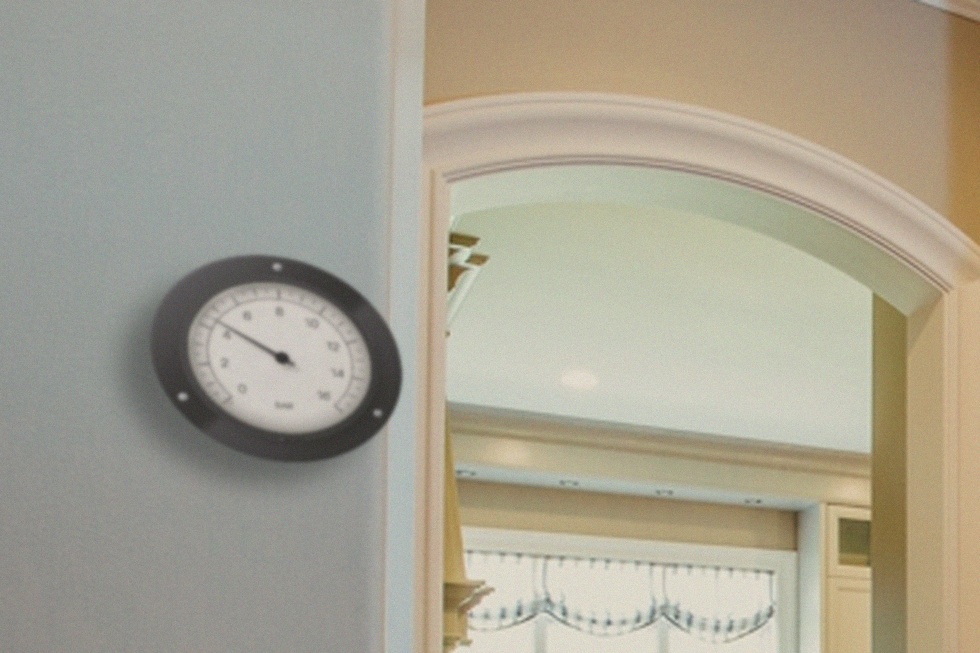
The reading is 4.5 (bar)
